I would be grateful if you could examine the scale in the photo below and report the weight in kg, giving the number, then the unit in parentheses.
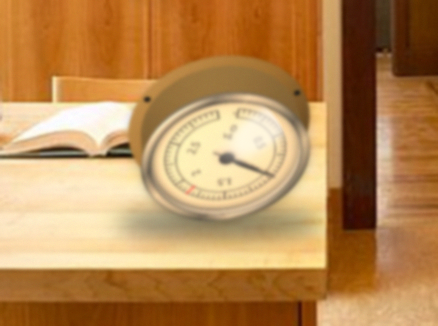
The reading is 1 (kg)
